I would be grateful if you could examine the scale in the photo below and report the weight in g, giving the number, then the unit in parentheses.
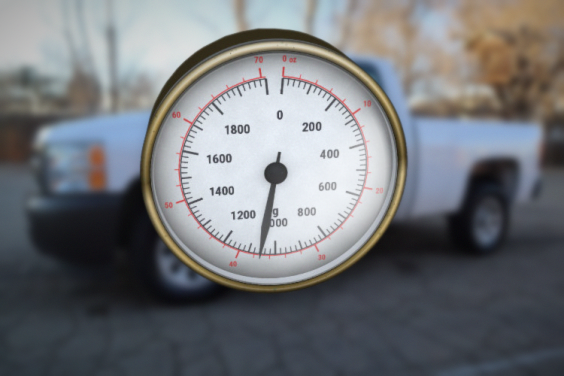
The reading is 1060 (g)
